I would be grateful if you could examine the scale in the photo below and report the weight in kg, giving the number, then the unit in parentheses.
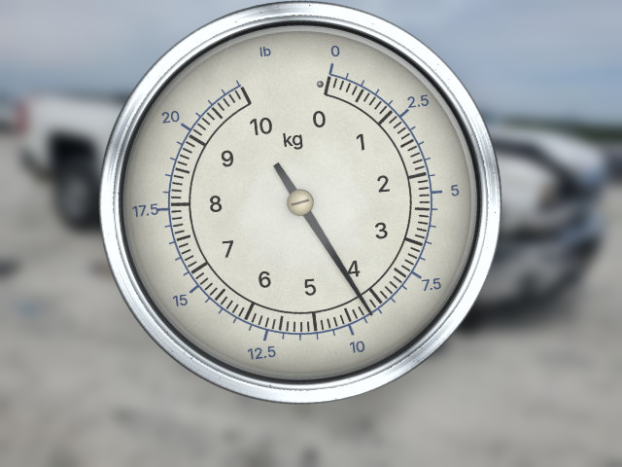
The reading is 4.2 (kg)
